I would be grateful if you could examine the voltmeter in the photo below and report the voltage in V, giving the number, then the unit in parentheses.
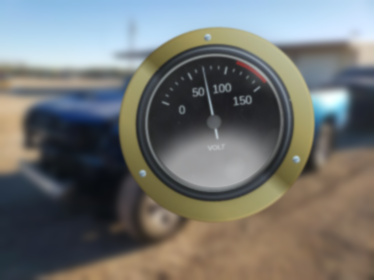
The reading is 70 (V)
